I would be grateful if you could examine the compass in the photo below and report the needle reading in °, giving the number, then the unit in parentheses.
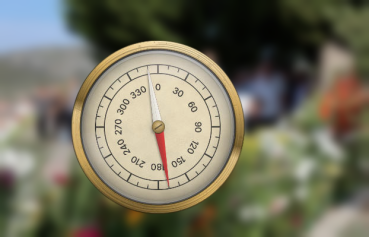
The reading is 170 (°)
